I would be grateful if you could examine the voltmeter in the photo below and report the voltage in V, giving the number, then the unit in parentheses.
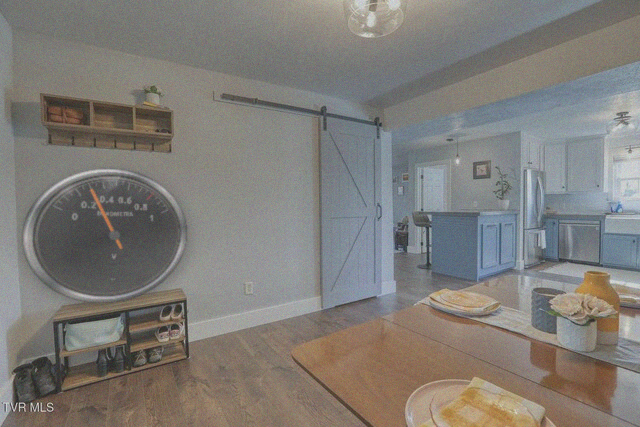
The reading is 0.3 (V)
